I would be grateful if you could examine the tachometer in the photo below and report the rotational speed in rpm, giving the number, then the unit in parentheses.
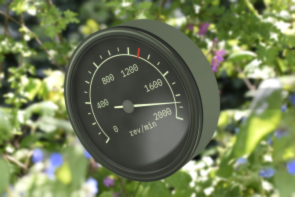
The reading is 1850 (rpm)
